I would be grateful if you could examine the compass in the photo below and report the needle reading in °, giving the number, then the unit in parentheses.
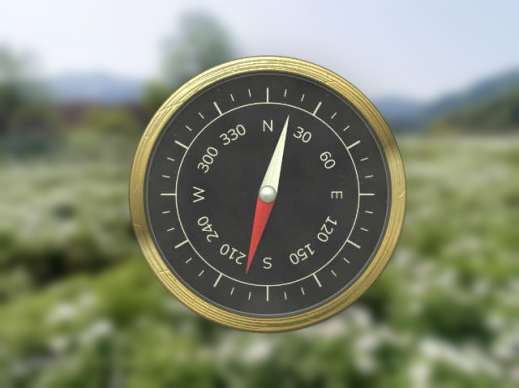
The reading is 195 (°)
